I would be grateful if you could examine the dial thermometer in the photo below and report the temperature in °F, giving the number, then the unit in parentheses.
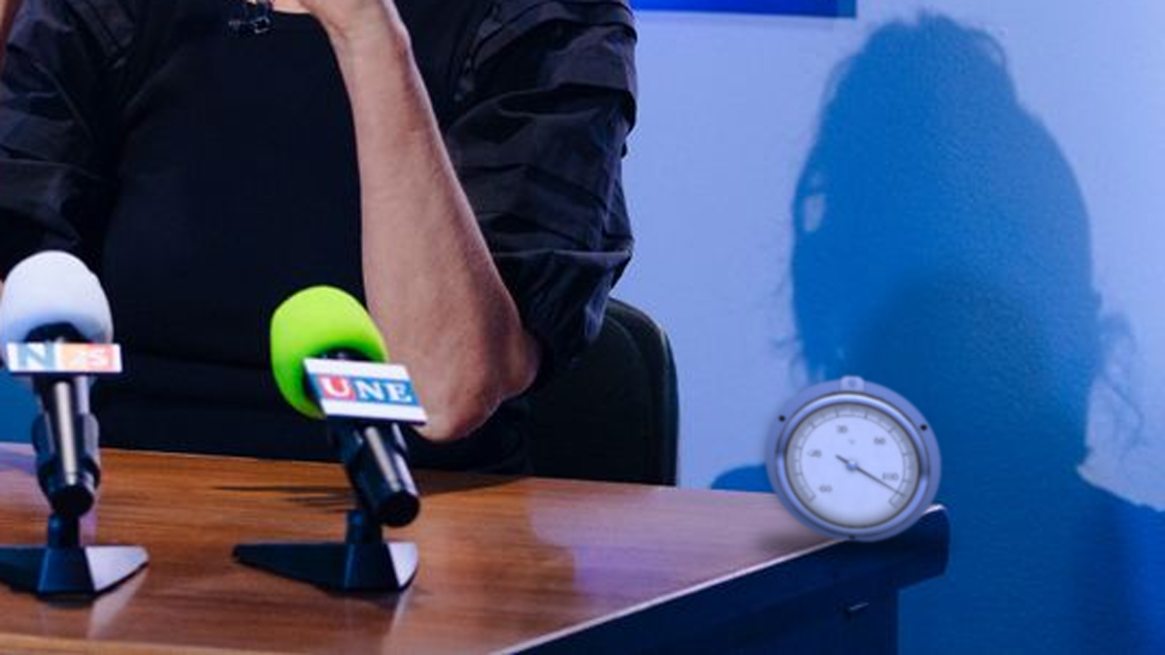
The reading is 110 (°F)
